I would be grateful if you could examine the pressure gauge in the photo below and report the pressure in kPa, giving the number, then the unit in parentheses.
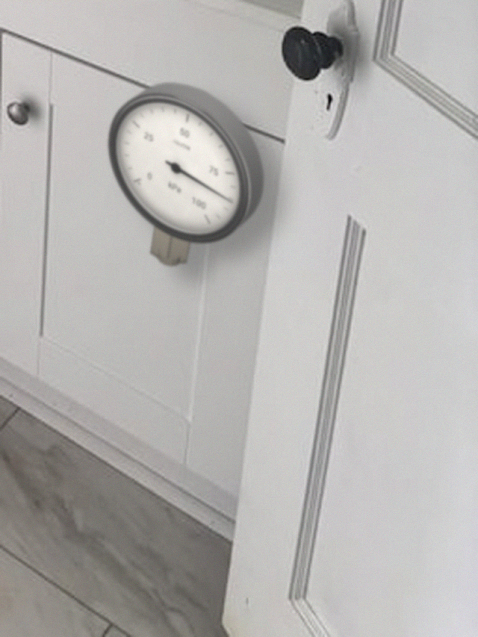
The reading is 85 (kPa)
